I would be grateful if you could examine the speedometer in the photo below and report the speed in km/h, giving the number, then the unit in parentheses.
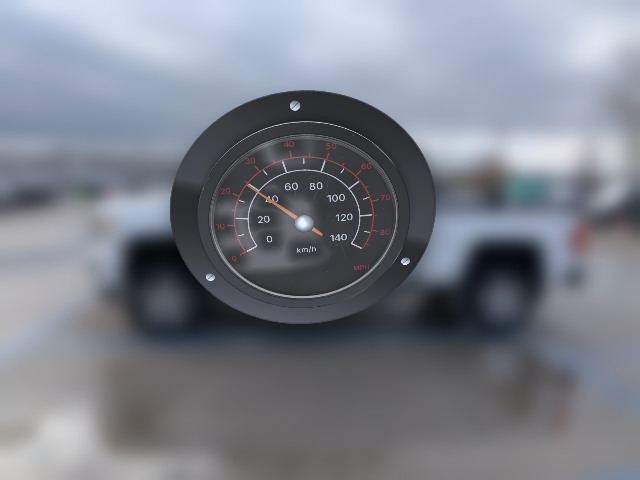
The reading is 40 (km/h)
